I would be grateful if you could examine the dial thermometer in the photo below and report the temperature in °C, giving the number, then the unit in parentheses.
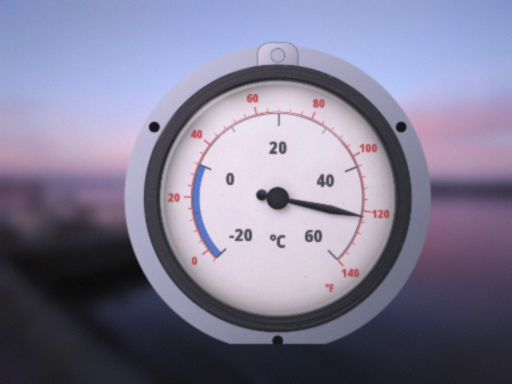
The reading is 50 (°C)
